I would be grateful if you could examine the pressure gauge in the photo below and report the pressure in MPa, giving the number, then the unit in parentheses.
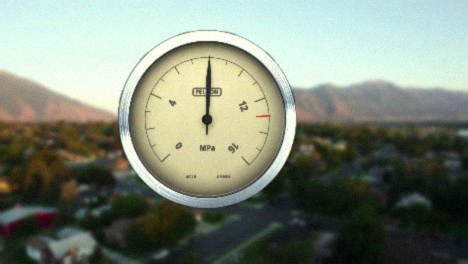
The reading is 8 (MPa)
